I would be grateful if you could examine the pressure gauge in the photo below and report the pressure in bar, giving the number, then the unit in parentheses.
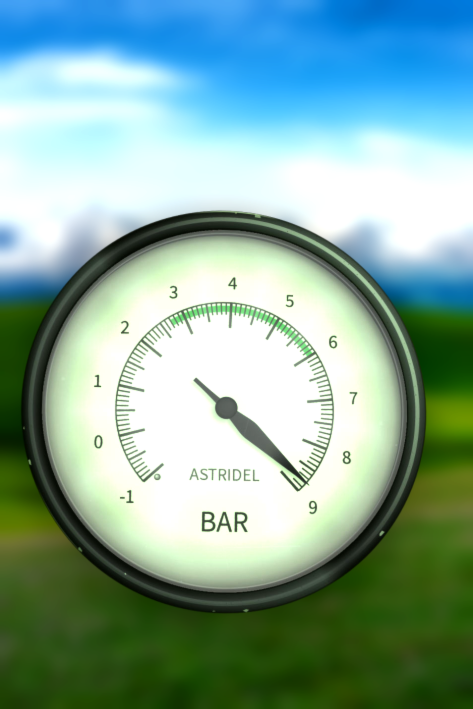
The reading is 8.8 (bar)
